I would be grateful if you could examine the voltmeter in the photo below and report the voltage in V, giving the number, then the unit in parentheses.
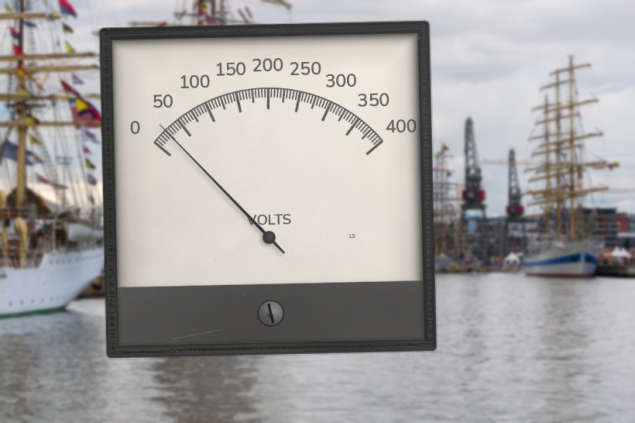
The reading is 25 (V)
